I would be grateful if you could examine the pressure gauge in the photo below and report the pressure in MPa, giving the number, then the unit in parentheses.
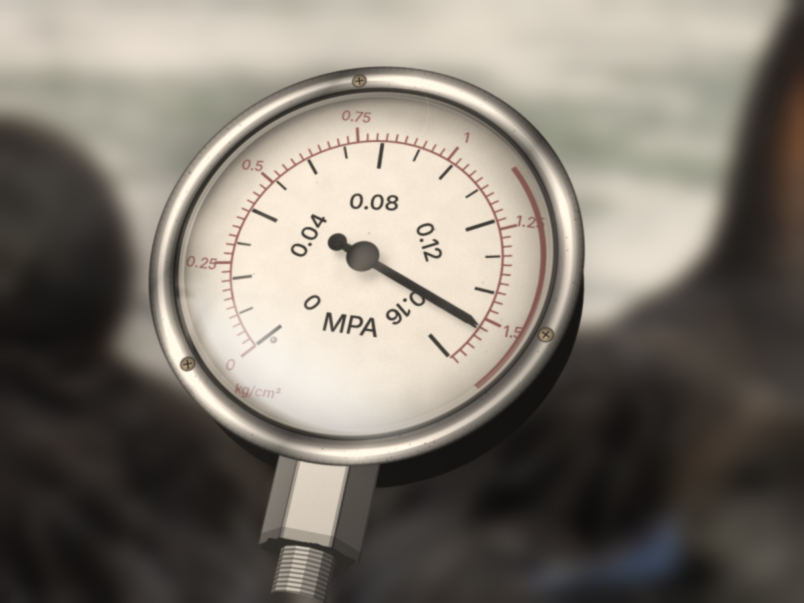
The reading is 0.15 (MPa)
